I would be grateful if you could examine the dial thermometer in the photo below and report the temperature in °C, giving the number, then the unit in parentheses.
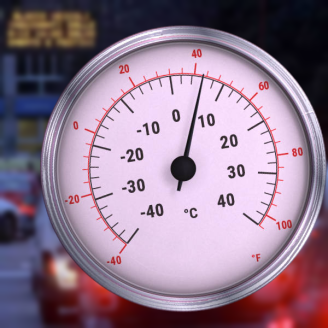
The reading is 6 (°C)
